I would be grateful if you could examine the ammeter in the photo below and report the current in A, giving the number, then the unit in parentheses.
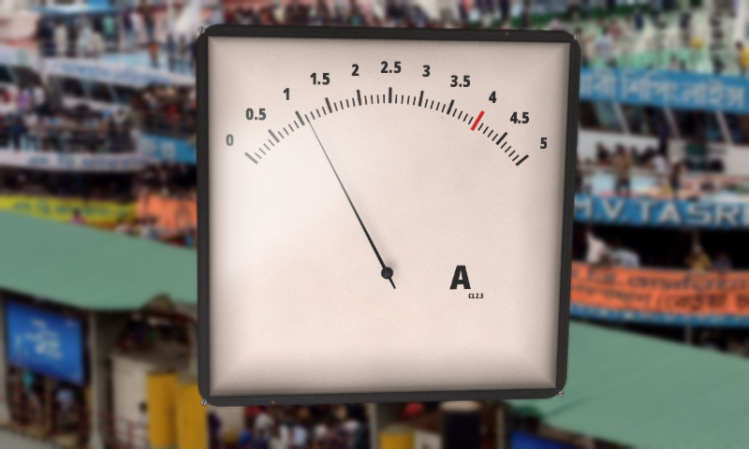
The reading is 1.1 (A)
